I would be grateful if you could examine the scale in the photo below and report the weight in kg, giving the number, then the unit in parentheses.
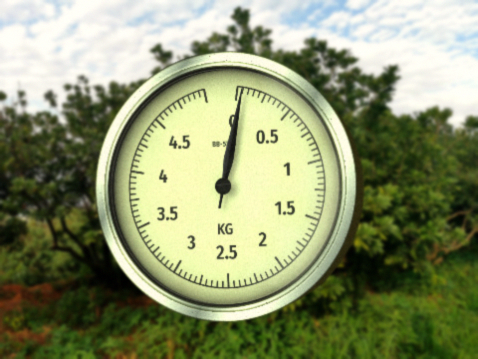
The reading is 0.05 (kg)
